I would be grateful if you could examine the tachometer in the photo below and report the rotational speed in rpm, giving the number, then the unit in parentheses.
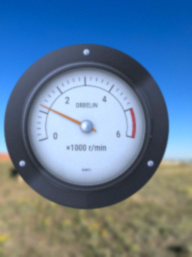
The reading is 1200 (rpm)
